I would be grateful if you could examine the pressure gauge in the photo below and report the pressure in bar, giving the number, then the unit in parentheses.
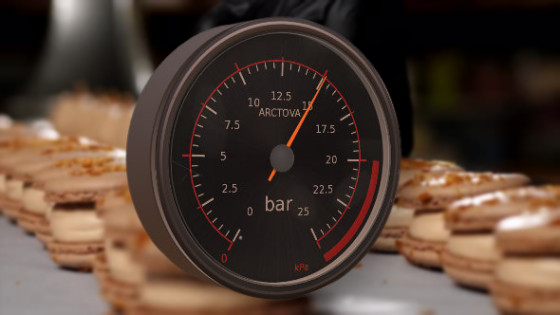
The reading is 15 (bar)
